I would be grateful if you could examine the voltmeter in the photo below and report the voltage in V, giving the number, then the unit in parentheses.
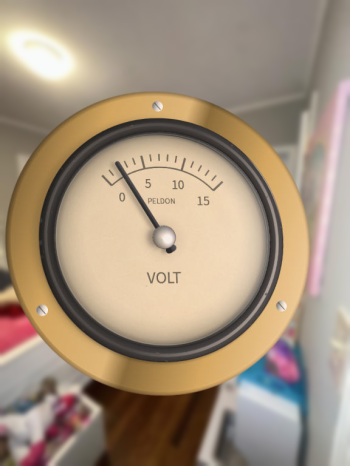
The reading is 2 (V)
